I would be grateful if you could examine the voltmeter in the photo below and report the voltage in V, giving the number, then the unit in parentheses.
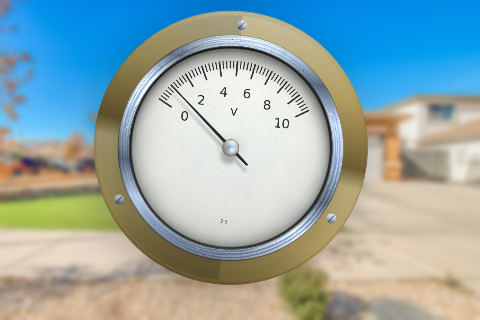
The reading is 1 (V)
